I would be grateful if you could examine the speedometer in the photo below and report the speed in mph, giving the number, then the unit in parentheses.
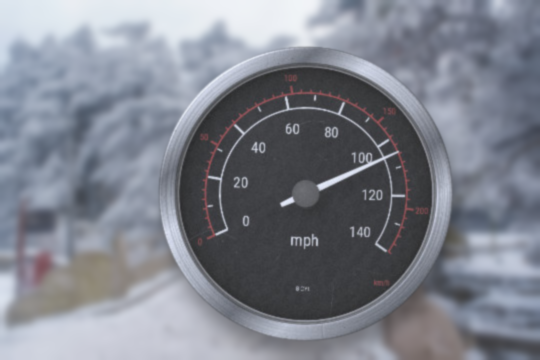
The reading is 105 (mph)
